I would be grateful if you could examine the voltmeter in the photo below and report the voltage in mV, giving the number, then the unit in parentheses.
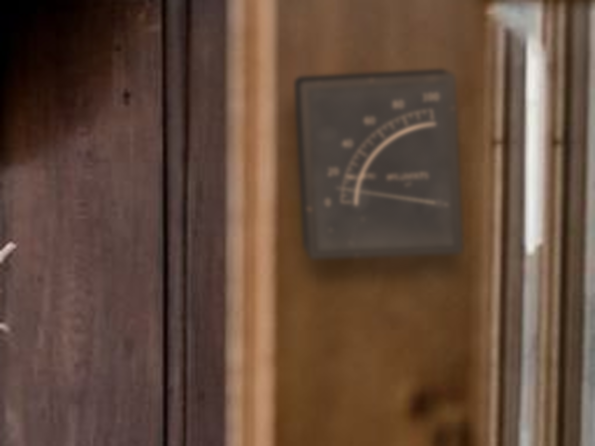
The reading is 10 (mV)
